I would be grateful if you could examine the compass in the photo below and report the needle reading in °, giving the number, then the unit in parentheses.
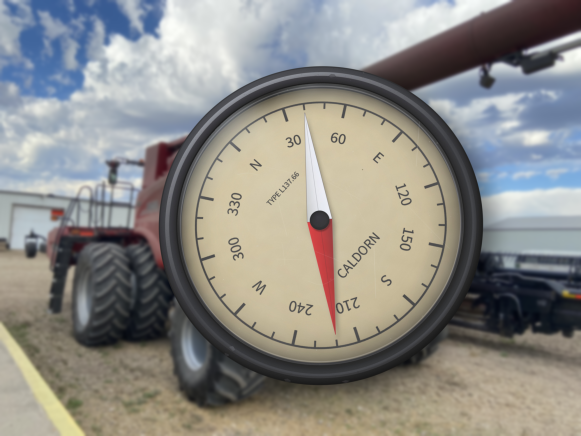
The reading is 220 (°)
